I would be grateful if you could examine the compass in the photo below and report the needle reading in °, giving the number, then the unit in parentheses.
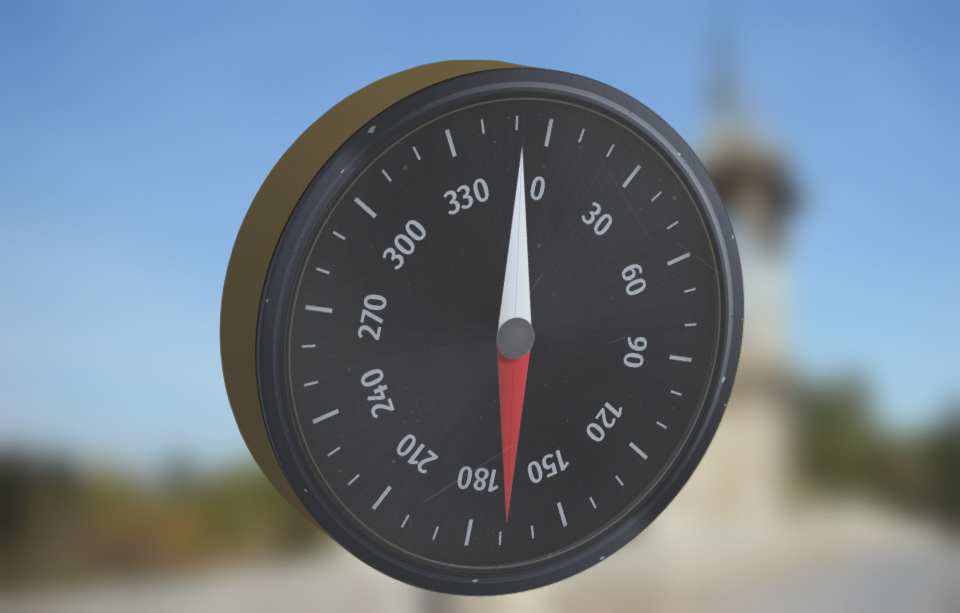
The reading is 170 (°)
